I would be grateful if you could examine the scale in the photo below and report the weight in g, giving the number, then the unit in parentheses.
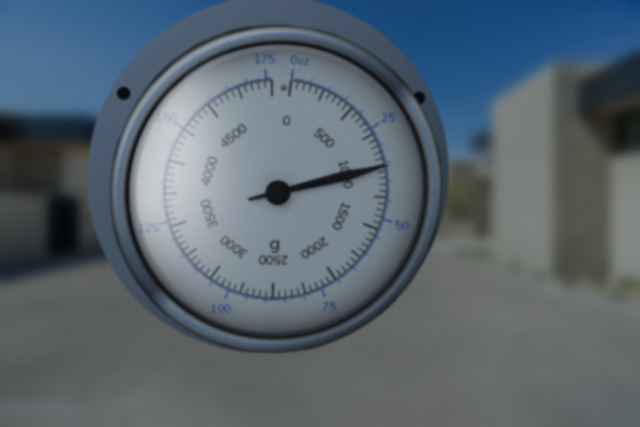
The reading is 1000 (g)
